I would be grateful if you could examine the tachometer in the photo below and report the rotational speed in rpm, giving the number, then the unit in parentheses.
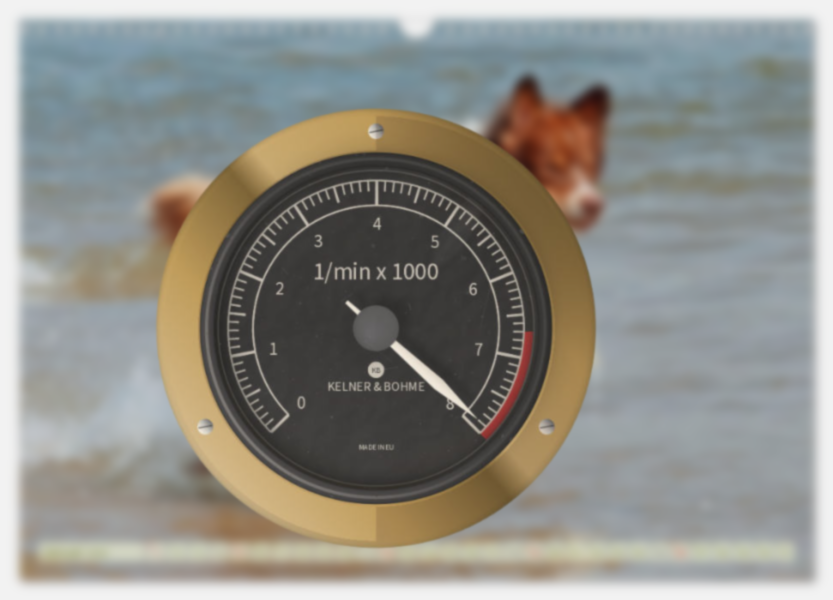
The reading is 7900 (rpm)
